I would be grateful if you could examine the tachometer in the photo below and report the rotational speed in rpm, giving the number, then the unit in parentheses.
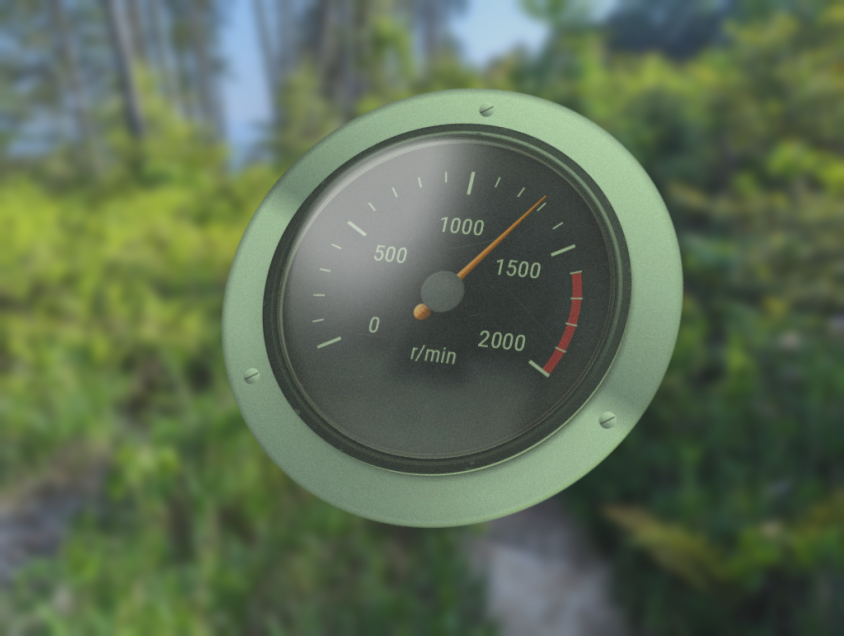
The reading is 1300 (rpm)
